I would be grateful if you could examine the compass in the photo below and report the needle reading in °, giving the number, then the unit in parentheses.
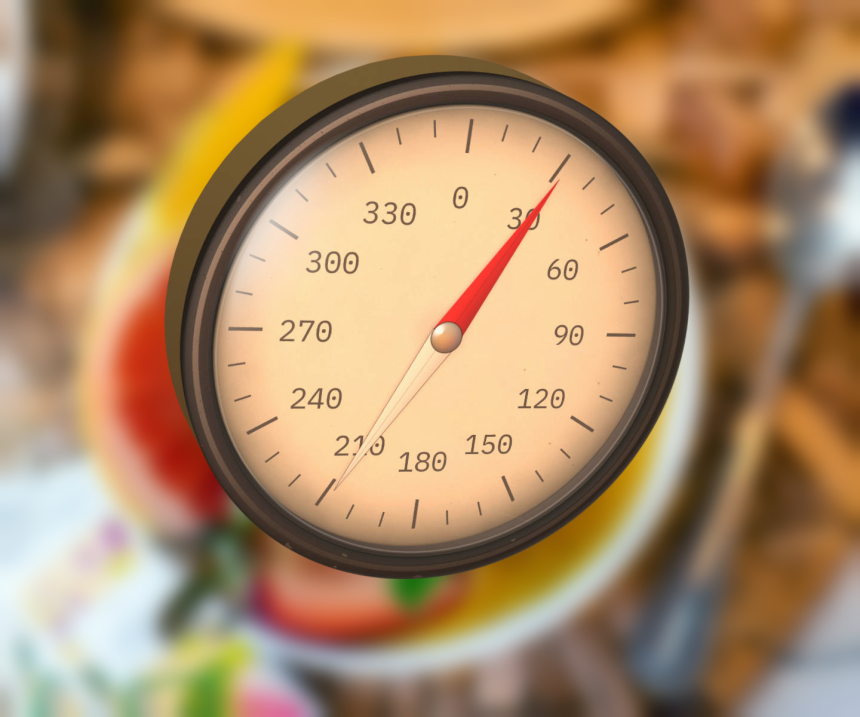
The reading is 30 (°)
